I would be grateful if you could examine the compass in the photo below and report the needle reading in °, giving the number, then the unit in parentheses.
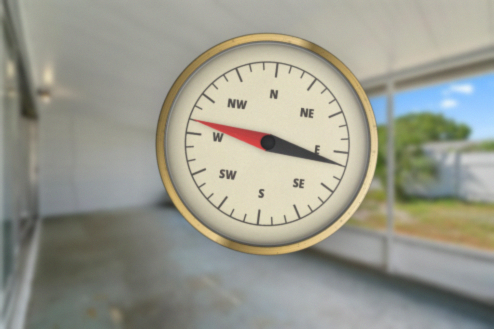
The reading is 280 (°)
